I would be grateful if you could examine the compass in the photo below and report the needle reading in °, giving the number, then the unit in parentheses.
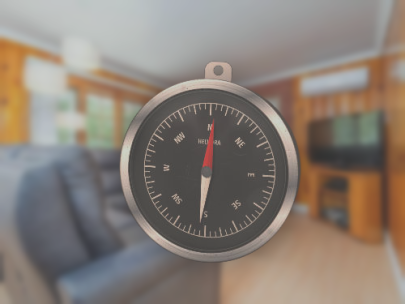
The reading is 5 (°)
